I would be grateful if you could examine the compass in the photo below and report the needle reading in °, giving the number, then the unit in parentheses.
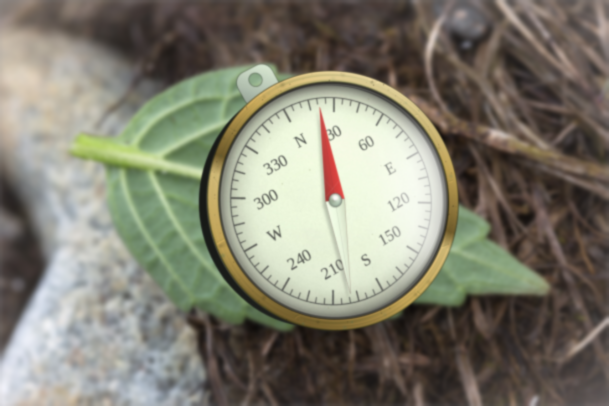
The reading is 20 (°)
